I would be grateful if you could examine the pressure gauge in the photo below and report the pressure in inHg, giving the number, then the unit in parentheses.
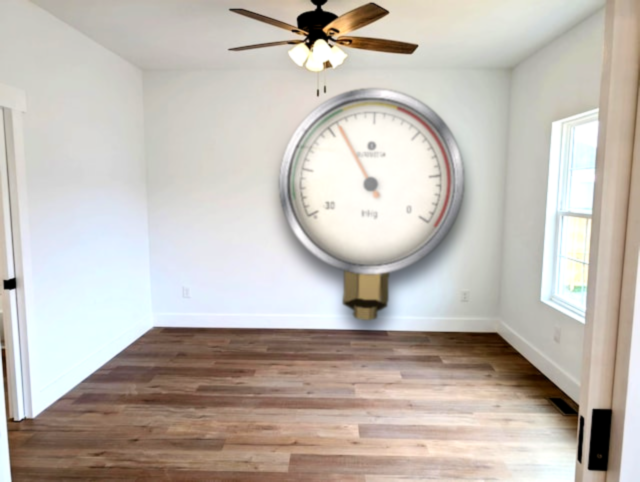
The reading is -19 (inHg)
